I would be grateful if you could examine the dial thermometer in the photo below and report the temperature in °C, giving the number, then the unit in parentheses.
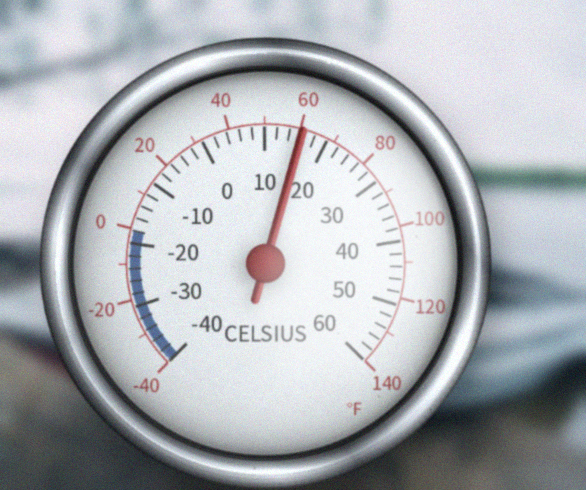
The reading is 16 (°C)
